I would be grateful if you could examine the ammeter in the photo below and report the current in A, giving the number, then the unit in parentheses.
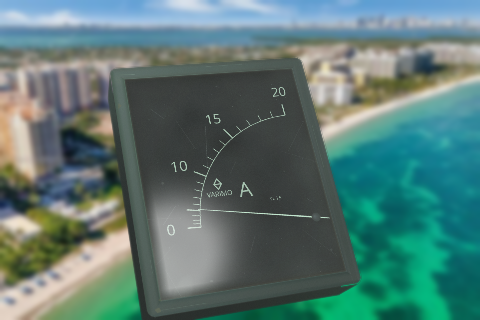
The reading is 5 (A)
